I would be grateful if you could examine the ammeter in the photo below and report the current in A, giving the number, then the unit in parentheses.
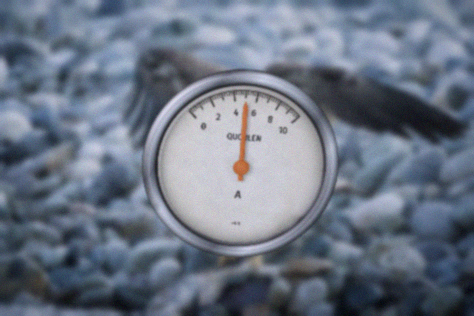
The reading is 5 (A)
